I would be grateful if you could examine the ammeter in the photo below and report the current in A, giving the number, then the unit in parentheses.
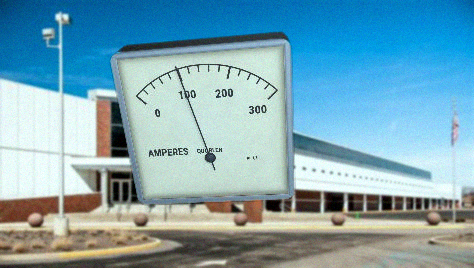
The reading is 100 (A)
